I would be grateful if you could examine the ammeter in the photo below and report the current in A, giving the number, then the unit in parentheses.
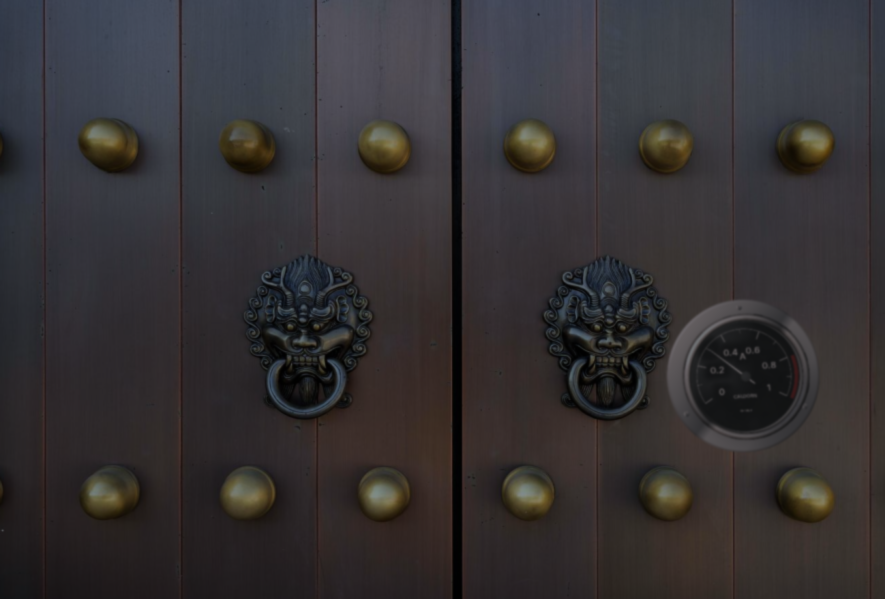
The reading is 0.3 (A)
